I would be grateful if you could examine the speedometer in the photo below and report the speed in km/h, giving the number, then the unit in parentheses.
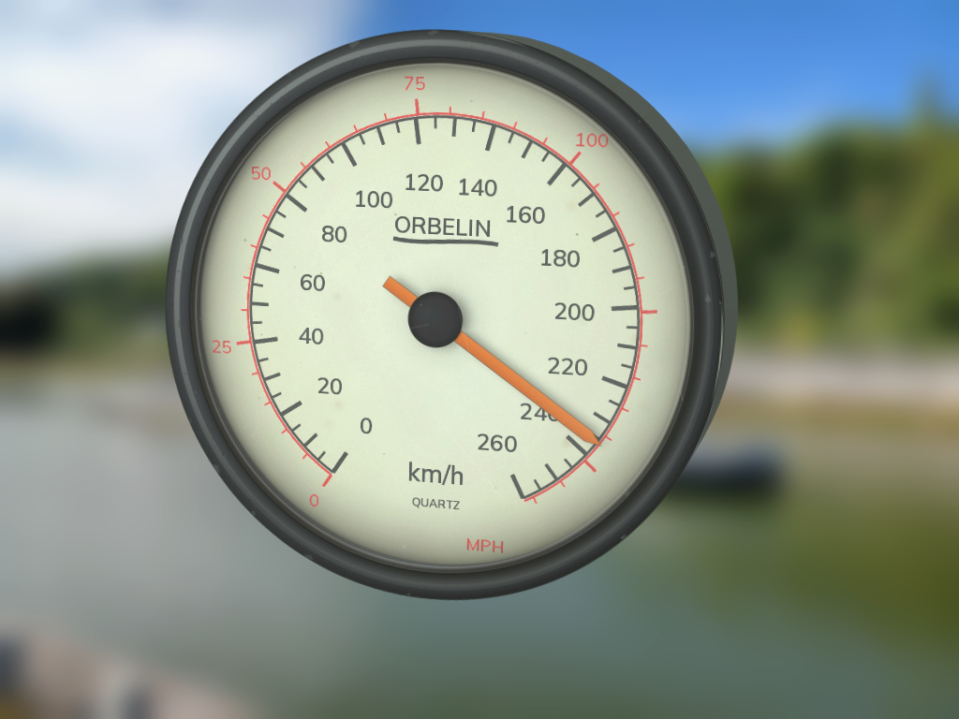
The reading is 235 (km/h)
